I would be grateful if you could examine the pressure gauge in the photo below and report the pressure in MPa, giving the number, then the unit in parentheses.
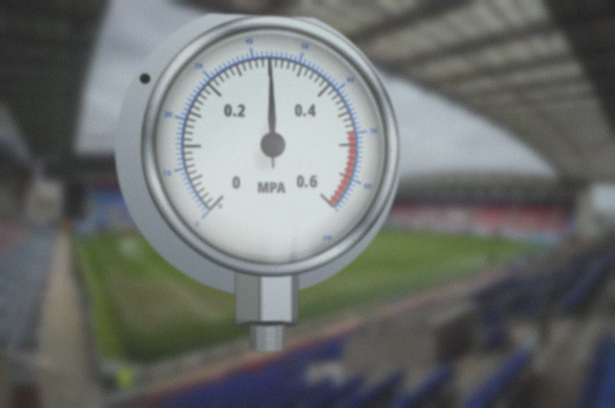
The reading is 0.3 (MPa)
